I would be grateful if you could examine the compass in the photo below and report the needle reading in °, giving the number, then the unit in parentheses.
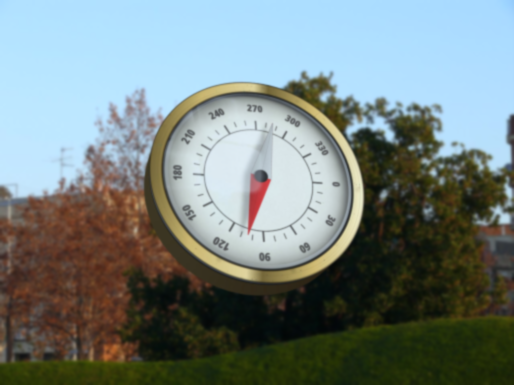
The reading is 105 (°)
